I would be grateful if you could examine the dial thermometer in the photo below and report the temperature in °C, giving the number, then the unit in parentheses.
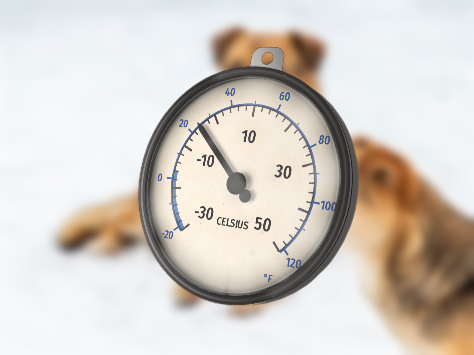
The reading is -4 (°C)
